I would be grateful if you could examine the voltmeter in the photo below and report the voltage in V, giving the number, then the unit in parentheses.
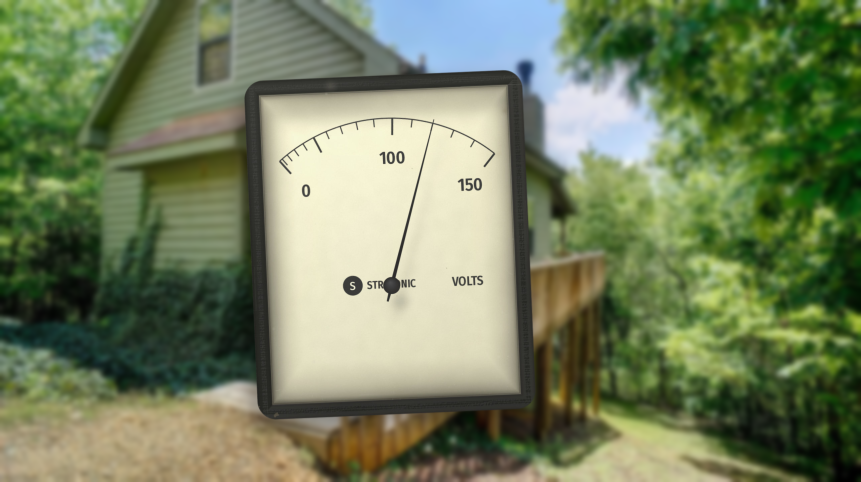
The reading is 120 (V)
